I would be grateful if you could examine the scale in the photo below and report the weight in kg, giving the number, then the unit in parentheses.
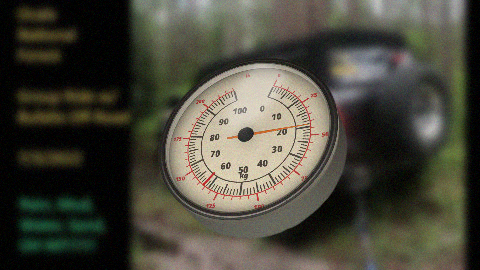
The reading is 20 (kg)
